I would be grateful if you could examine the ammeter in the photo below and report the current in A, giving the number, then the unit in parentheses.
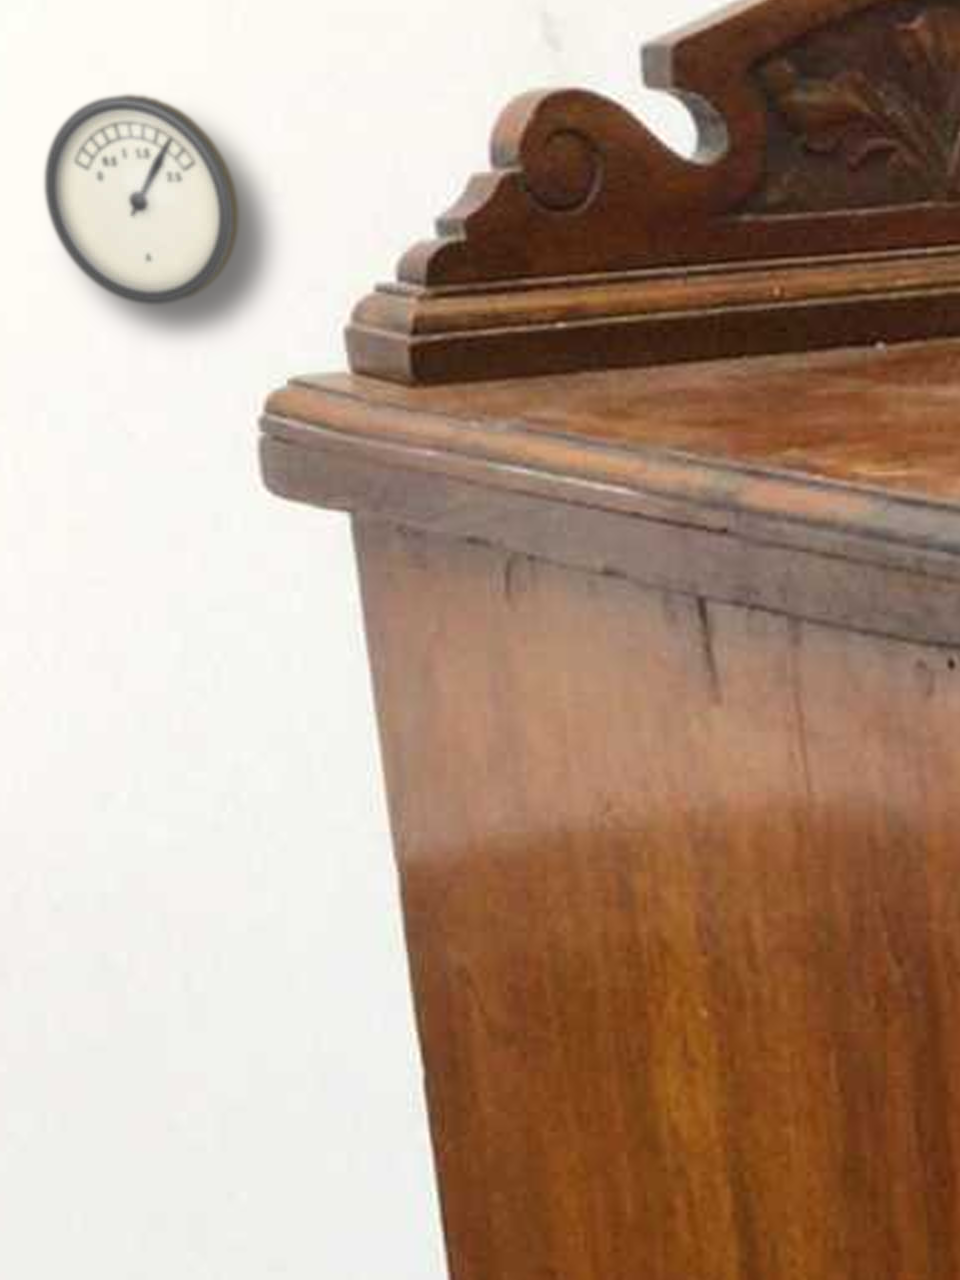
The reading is 2 (A)
